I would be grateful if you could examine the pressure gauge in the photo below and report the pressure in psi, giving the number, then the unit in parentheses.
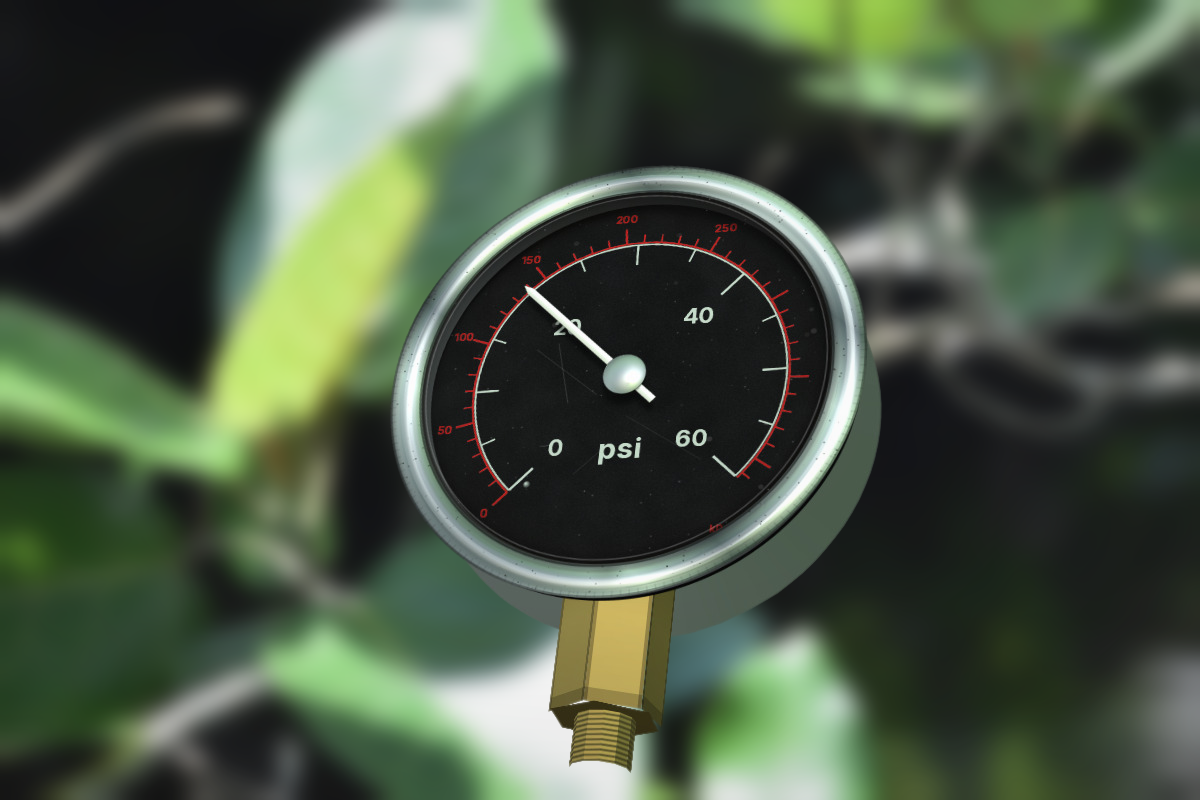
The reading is 20 (psi)
